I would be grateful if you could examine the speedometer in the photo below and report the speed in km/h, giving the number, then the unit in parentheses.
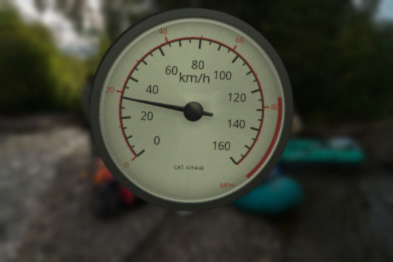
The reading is 30 (km/h)
